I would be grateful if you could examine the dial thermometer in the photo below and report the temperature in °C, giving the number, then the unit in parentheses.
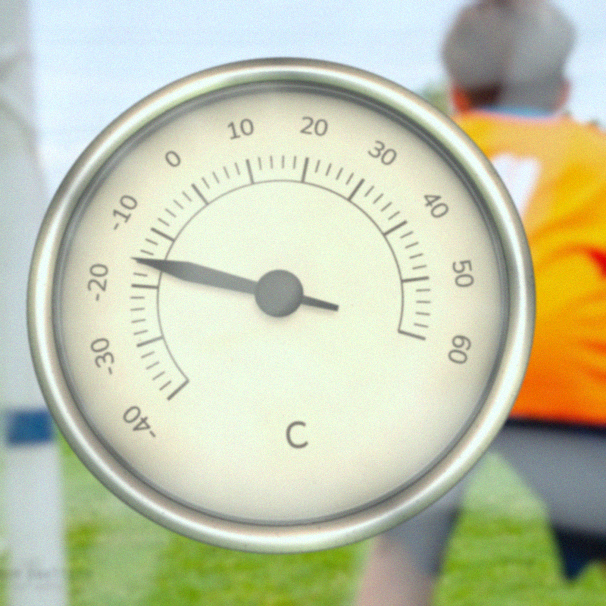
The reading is -16 (°C)
